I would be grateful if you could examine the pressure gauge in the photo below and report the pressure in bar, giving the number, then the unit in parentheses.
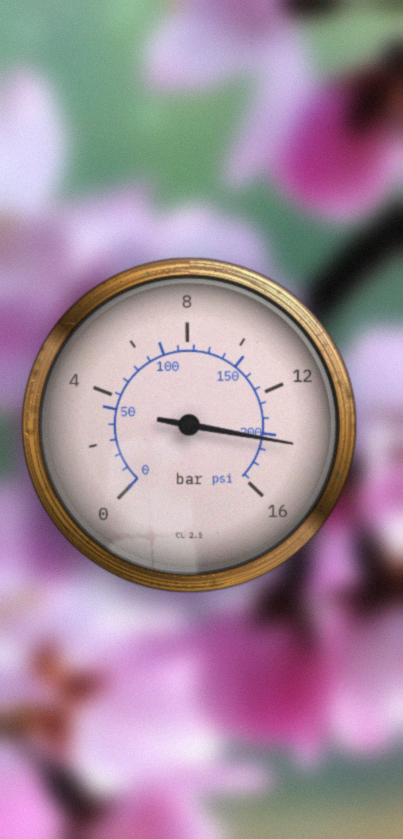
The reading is 14 (bar)
